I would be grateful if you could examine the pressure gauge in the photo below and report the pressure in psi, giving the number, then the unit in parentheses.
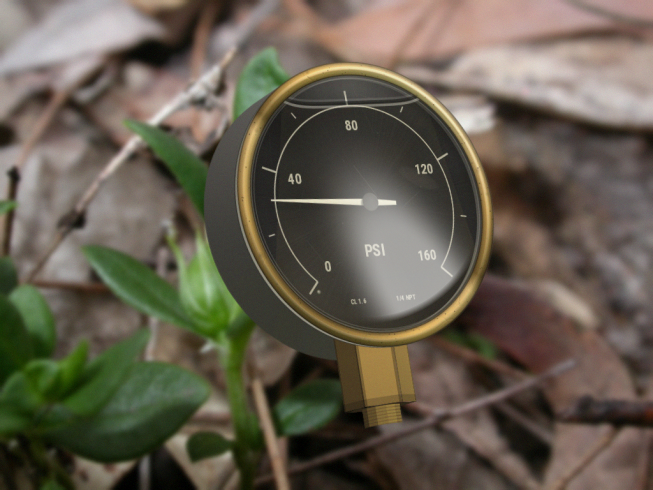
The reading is 30 (psi)
